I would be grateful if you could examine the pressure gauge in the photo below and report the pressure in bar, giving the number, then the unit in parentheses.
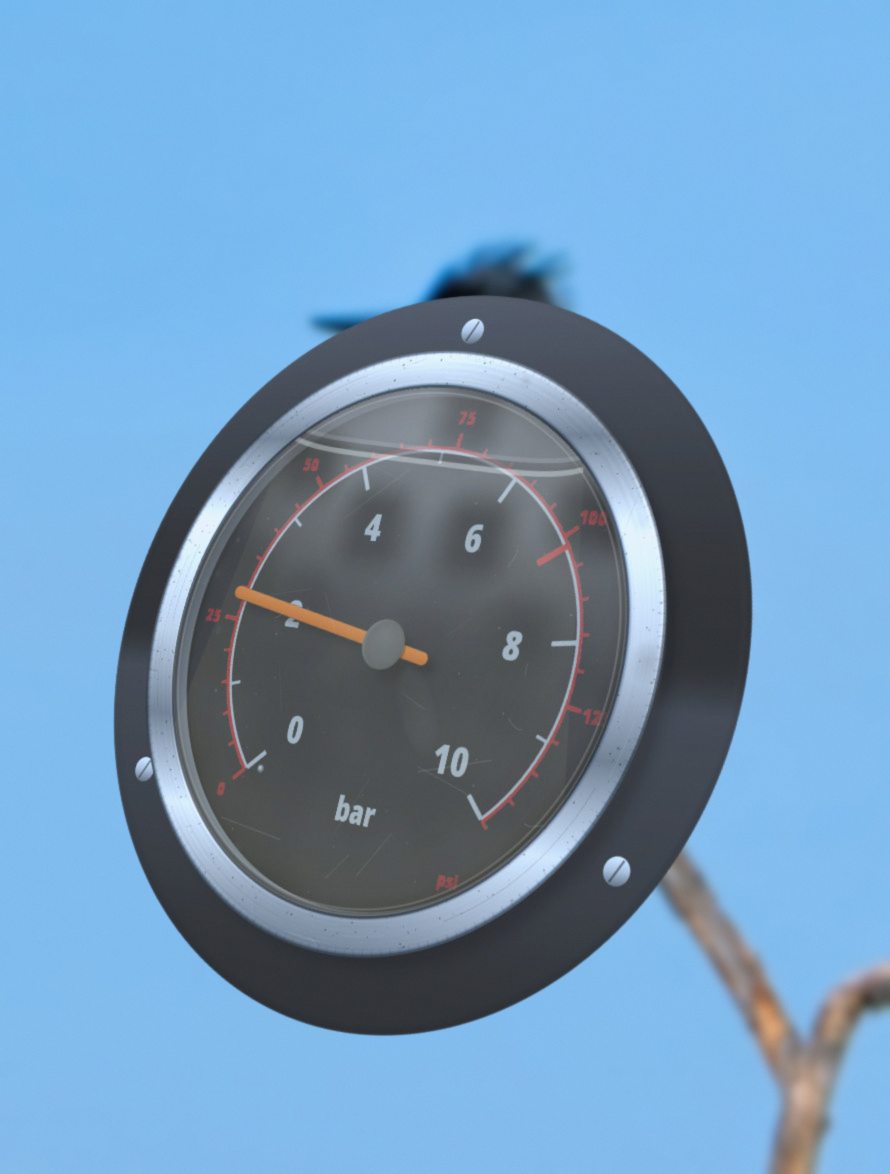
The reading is 2 (bar)
